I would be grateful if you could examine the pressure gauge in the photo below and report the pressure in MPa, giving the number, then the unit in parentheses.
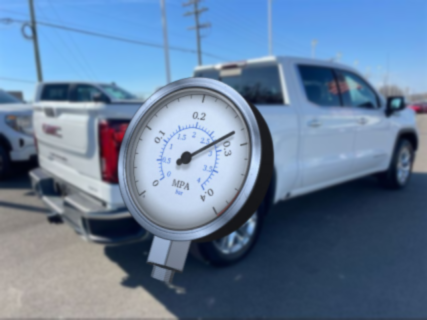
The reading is 0.28 (MPa)
